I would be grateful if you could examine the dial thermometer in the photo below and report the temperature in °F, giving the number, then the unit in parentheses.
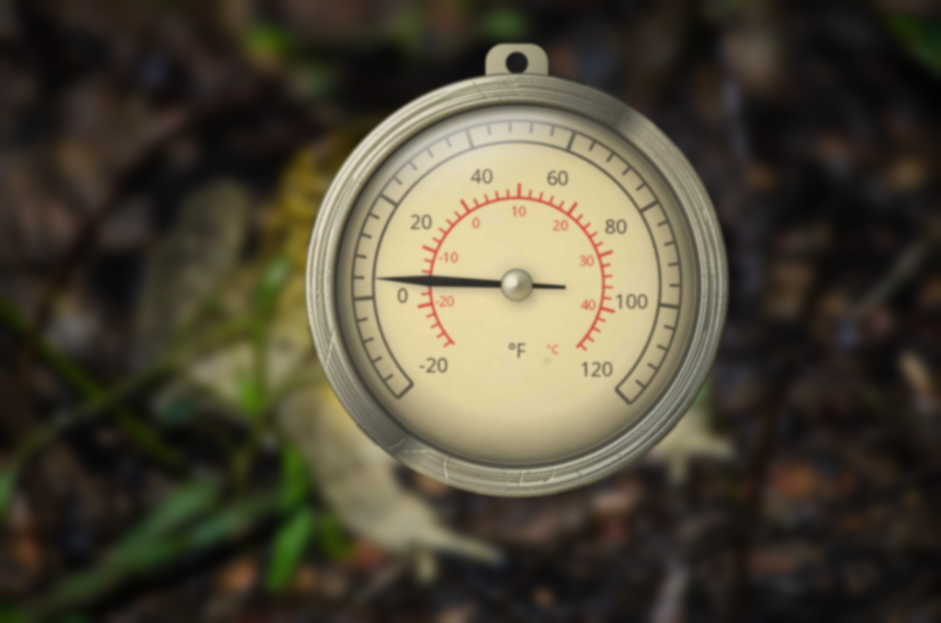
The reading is 4 (°F)
